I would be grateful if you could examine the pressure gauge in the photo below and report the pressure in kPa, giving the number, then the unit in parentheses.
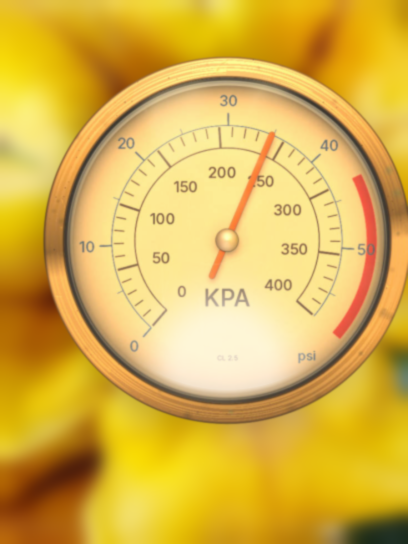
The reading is 240 (kPa)
